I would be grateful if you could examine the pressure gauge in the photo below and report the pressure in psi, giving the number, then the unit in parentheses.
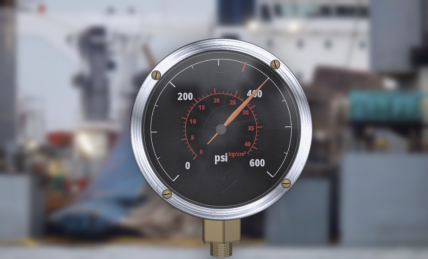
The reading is 400 (psi)
